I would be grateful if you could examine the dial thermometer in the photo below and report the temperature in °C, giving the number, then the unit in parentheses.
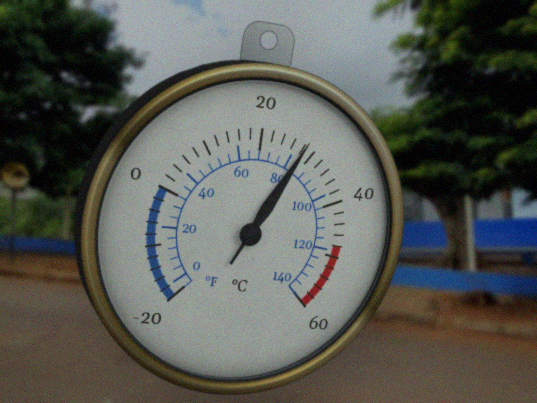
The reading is 28 (°C)
